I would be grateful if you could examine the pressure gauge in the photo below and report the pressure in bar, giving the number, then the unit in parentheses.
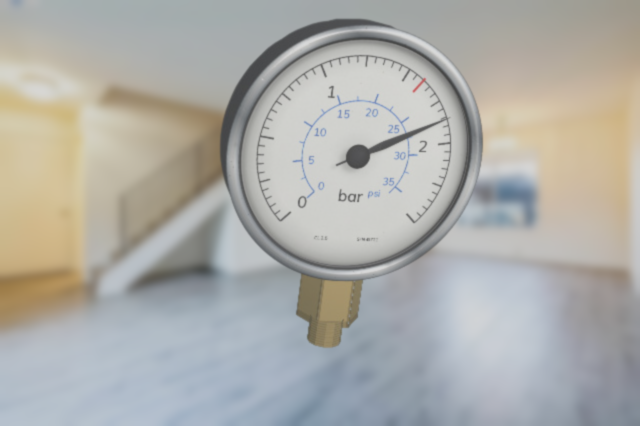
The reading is 1.85 (bar)
